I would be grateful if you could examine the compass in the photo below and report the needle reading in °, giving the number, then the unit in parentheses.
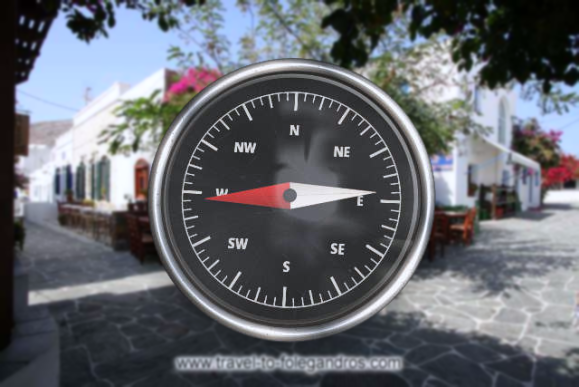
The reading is 265 (°)
